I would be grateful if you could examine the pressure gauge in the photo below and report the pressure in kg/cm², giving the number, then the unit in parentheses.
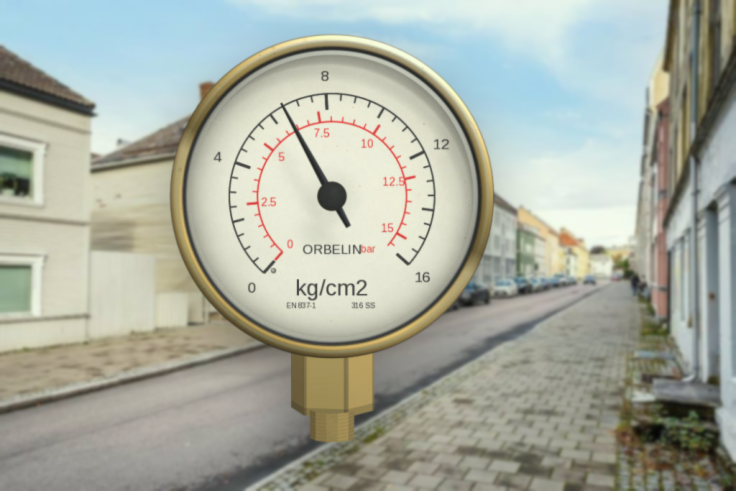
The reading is 6.5 (kg/cm²)
